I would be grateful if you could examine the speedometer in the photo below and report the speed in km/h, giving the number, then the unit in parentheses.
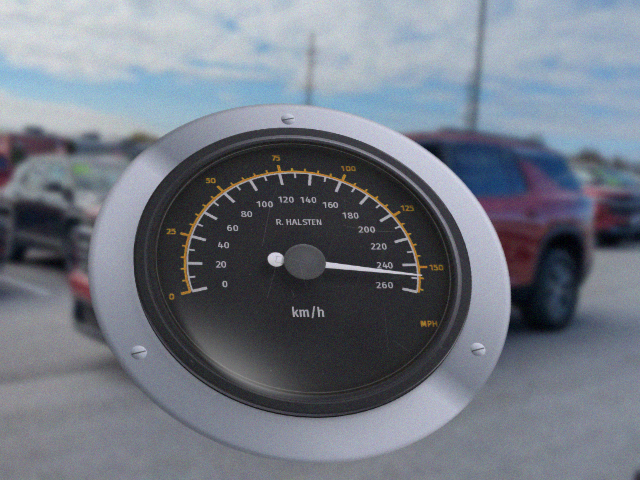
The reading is 250 (km/h)
